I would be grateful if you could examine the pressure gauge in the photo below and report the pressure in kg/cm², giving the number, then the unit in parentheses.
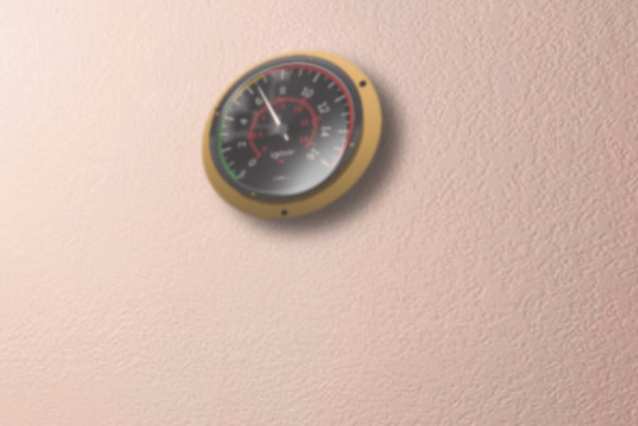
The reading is 6.5 (kg/cm²)
